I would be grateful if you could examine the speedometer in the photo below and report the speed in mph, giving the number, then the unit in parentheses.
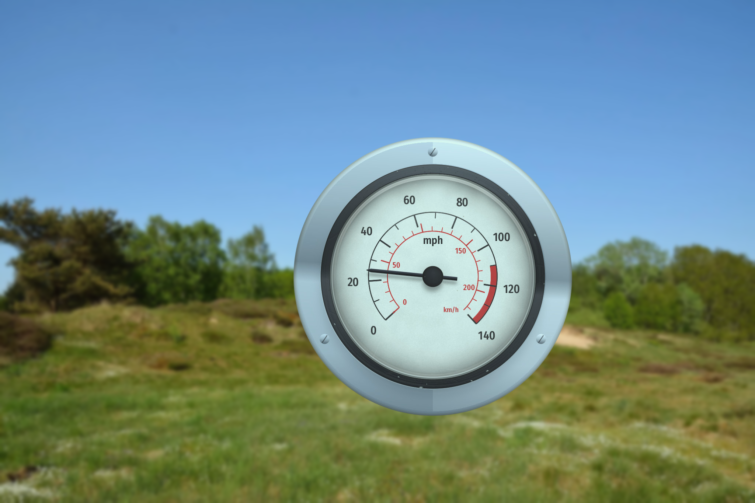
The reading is 25 (mph)
